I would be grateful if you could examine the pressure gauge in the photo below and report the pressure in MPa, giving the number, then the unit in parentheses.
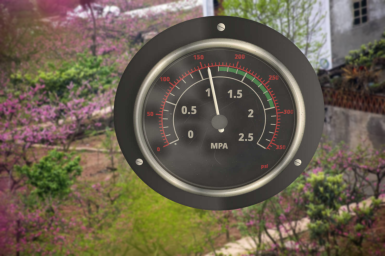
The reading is 1.1 (MPa)
